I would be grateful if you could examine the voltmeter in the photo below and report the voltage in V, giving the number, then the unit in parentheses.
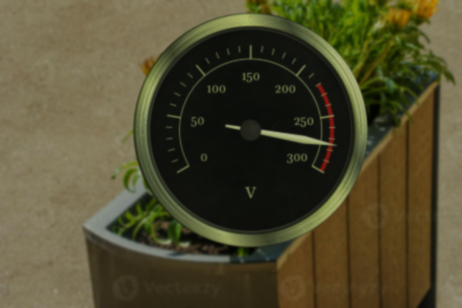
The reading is 275 (V)
